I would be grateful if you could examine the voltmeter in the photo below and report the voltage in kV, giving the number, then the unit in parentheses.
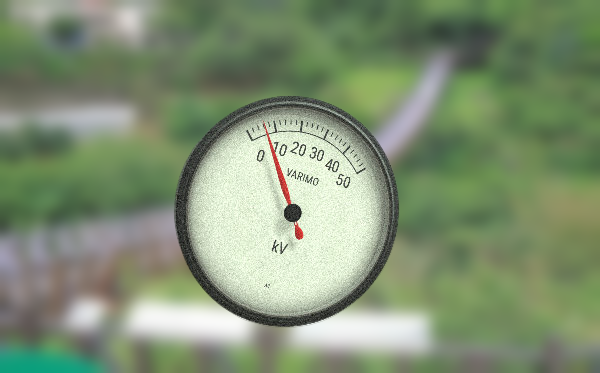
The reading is 6 (kV)
